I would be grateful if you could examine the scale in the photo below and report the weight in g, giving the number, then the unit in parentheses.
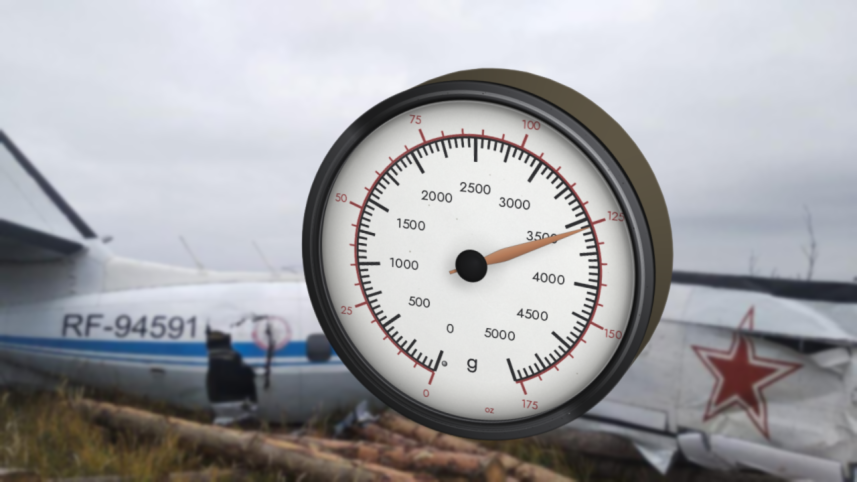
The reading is 3550 (g)
